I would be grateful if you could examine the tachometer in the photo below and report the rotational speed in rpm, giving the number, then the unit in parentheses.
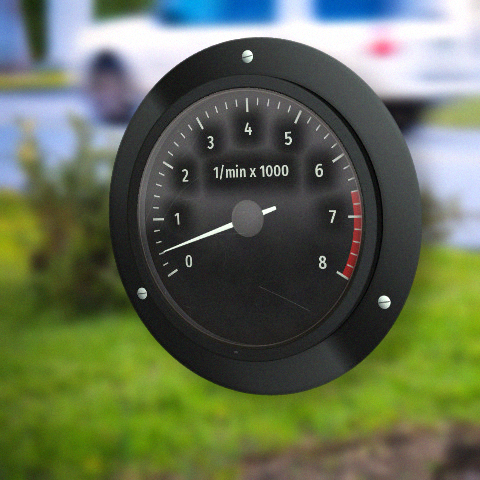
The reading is 400 (rpm)
